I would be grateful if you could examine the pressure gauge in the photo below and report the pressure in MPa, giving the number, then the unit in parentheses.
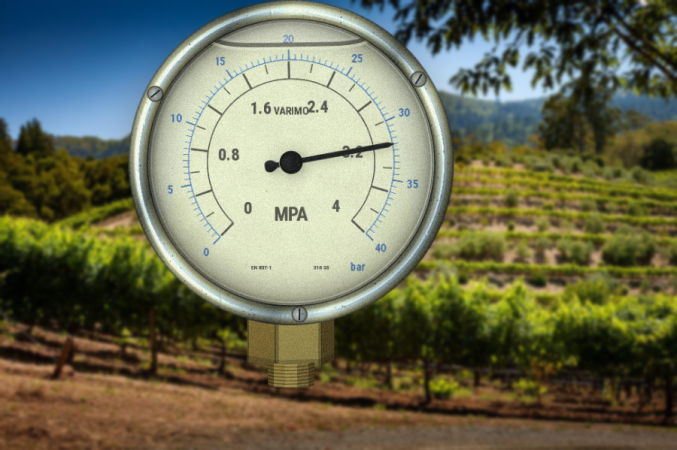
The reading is 3.2 (MPa)
